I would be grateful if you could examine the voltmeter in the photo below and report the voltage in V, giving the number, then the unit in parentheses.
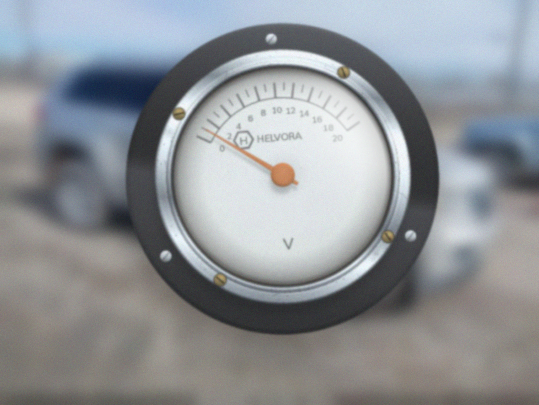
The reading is 1 (V)
